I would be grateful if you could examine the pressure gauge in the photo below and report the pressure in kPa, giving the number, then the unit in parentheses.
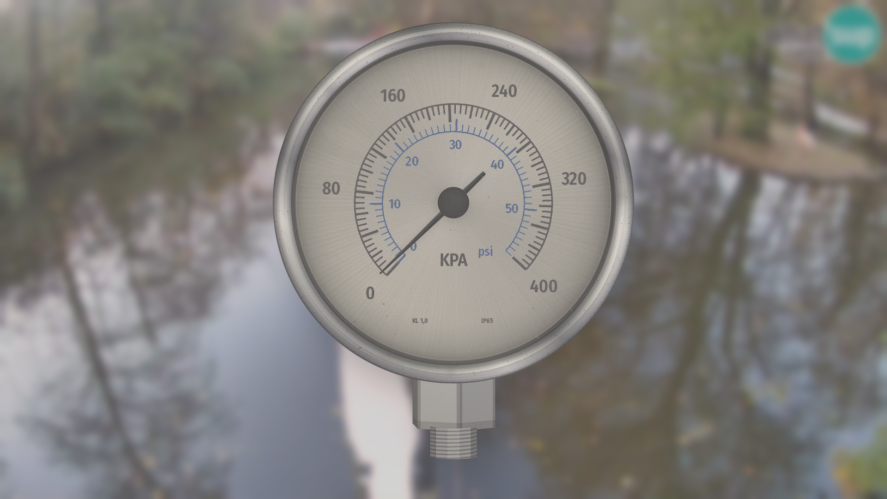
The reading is 5 (kPa)
